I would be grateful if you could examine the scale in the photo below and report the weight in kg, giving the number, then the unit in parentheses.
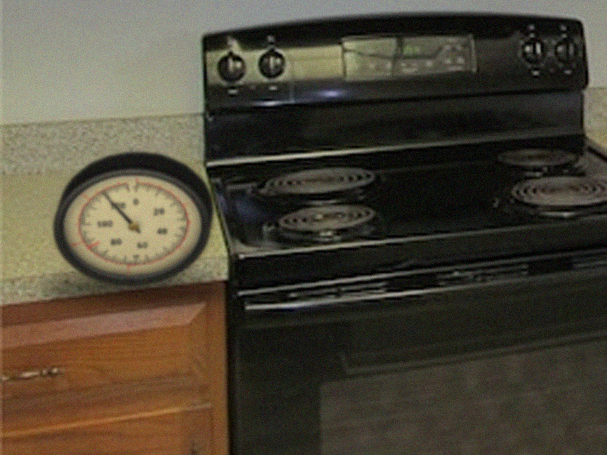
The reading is 120 (kg)
